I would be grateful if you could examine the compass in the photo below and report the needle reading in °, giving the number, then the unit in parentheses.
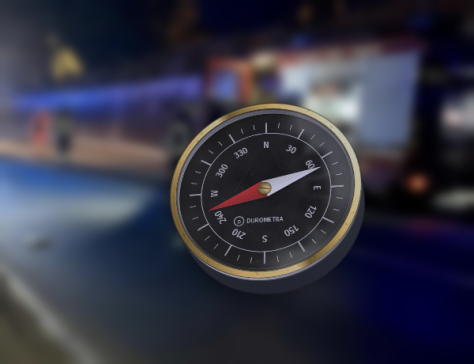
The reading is 250 (°)
